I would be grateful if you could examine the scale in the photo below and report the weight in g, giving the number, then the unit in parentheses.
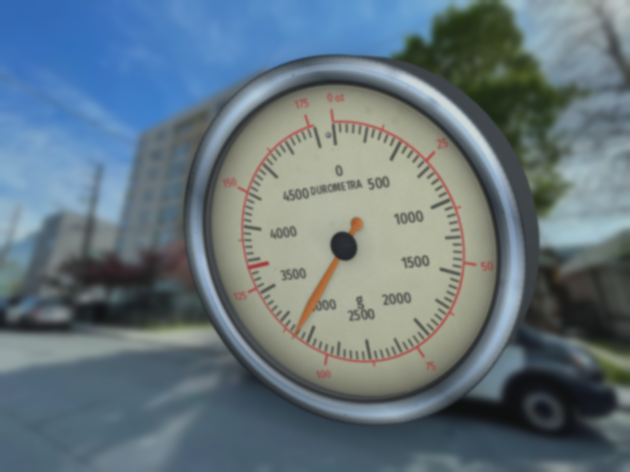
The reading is 3100 (g)
